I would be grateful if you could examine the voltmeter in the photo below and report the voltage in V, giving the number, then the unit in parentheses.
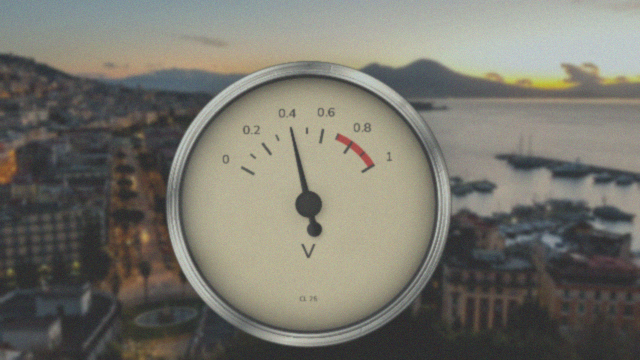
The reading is 0.4 (V)
